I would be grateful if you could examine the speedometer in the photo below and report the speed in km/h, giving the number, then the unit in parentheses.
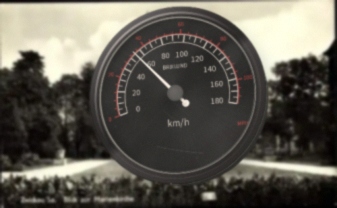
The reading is 55 (km/h)
